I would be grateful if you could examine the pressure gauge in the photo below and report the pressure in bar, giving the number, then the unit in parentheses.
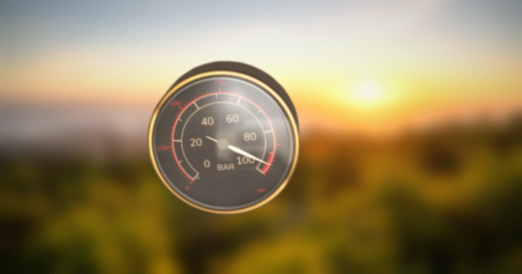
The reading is 95 (bar)
